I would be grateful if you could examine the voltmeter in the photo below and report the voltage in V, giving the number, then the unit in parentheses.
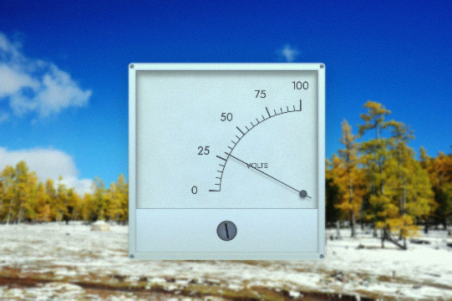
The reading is 30 (V)
